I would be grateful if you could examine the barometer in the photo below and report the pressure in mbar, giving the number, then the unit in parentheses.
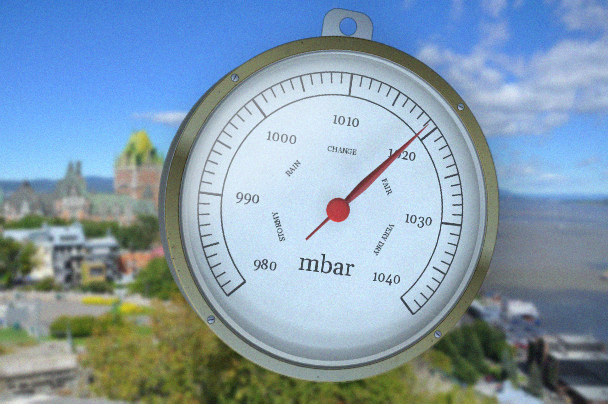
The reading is 1019 (mbar)
